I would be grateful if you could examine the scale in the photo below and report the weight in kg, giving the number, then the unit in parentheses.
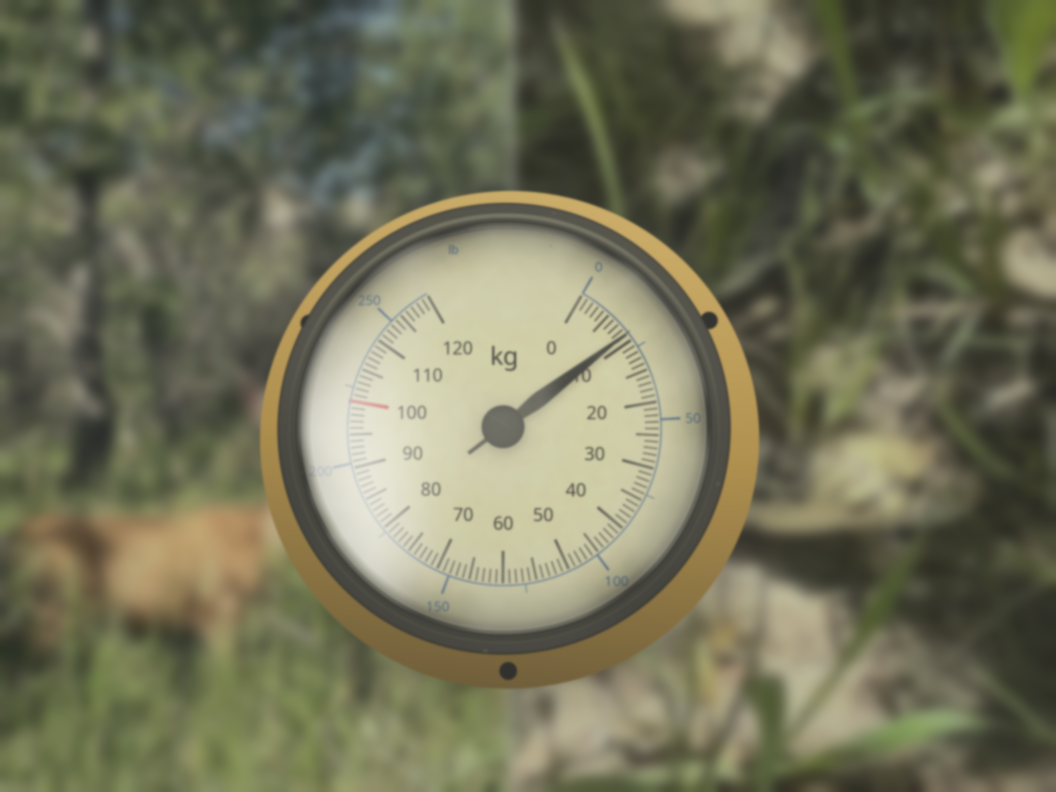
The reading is 9 (kg)
